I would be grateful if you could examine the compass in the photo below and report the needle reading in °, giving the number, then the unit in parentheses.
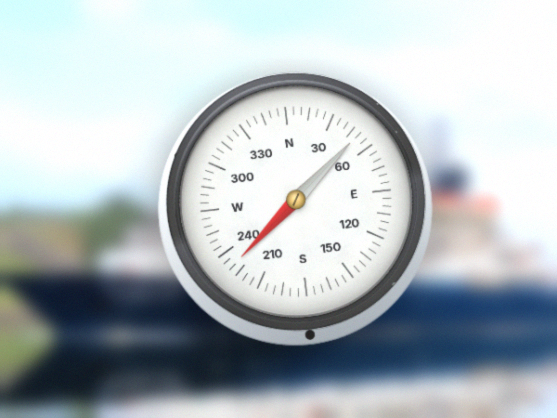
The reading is 230 (°)
